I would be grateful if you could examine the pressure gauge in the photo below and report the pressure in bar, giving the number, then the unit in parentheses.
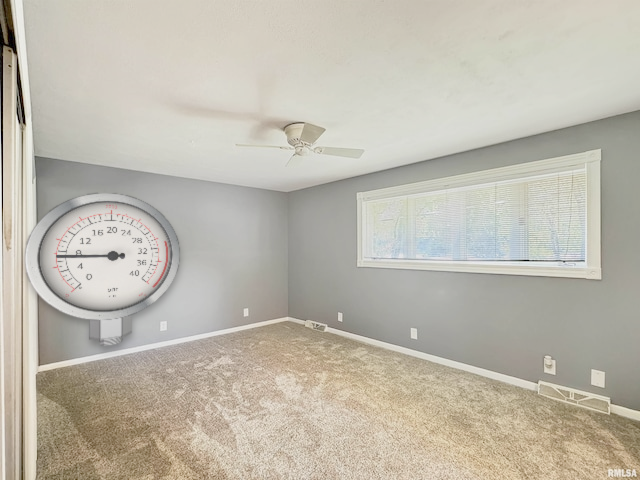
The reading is 7 (bar)
